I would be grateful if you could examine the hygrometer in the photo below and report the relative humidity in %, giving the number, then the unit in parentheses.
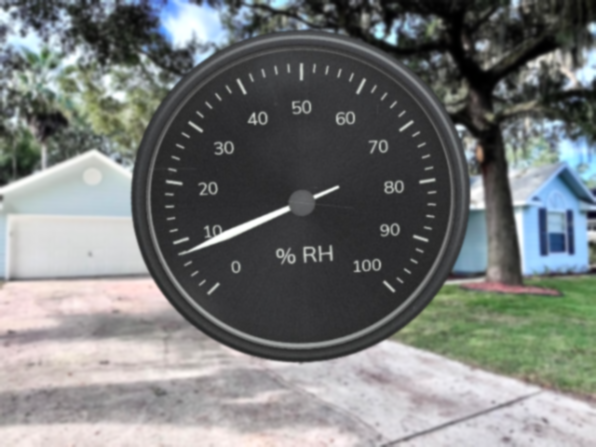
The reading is 8 (%)
